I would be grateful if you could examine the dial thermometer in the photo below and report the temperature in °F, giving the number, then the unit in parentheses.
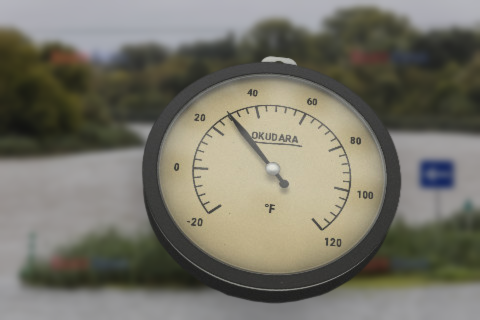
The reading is 28 (°F)
